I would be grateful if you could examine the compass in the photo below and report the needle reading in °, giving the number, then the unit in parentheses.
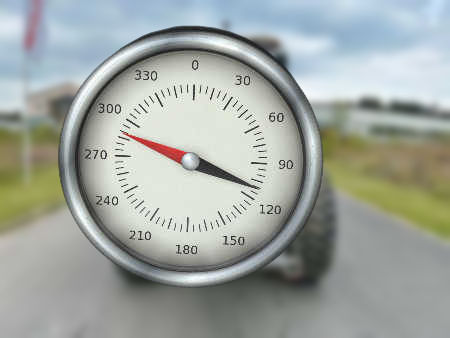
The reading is 290 (°)
